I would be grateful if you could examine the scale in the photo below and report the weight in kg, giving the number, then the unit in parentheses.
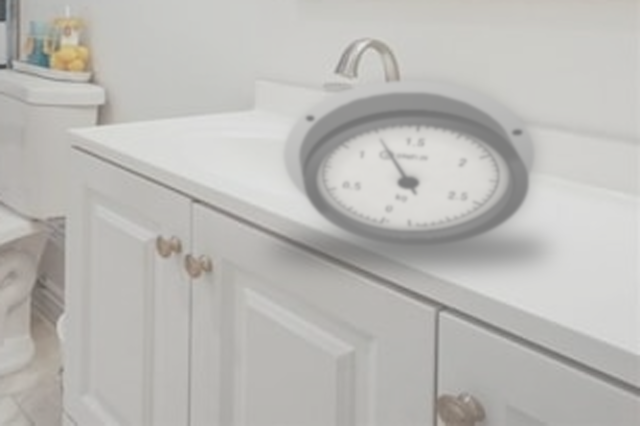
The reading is 1.25 (kg)
